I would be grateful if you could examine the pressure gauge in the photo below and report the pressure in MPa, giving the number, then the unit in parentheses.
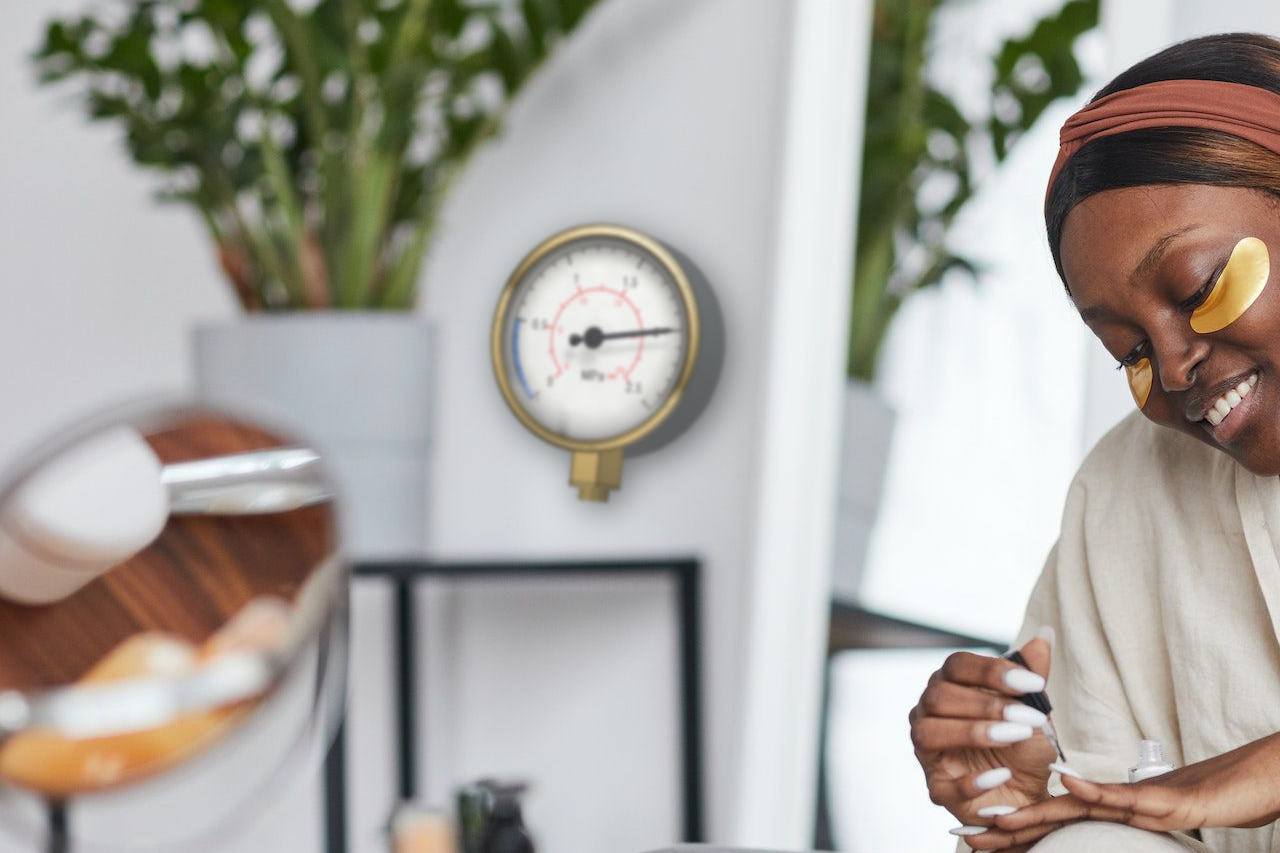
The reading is 2 (MPa)
